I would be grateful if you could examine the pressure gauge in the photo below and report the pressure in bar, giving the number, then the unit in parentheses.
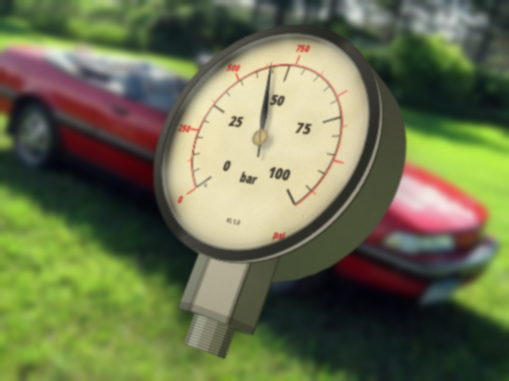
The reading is 45 (bar)
